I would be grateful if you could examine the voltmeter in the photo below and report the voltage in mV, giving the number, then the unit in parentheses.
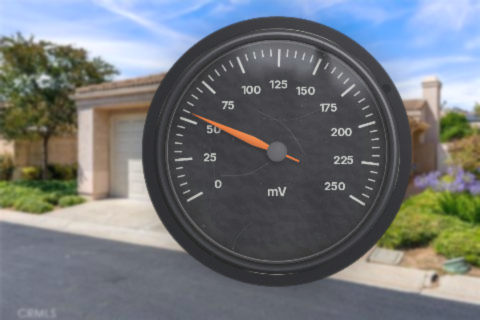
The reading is 55 (mV)
